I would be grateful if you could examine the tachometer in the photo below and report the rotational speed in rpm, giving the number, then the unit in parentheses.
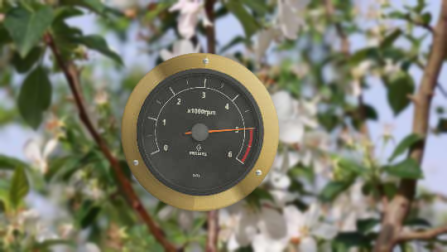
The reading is 5000 (rpm)
